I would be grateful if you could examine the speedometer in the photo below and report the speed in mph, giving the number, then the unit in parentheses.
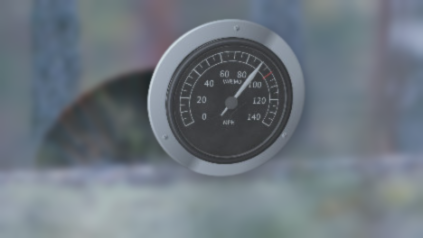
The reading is 90 (mph)
